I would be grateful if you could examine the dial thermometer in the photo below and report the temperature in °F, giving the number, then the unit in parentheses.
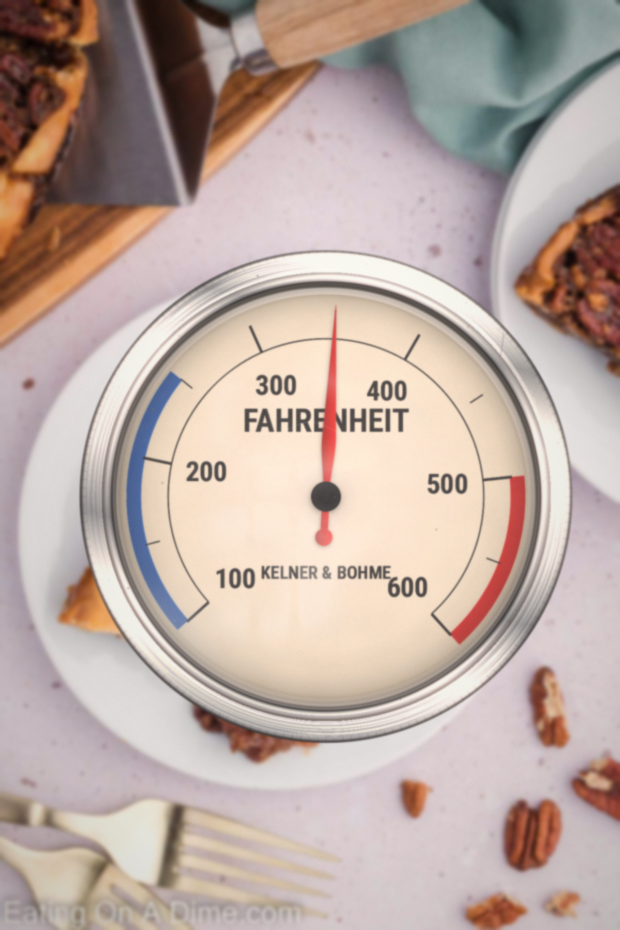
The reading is 350 (°F)
